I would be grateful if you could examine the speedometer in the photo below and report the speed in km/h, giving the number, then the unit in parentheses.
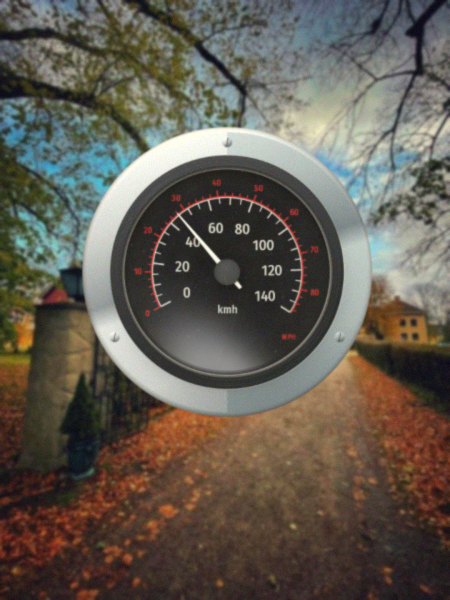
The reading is 45 (km/h)
